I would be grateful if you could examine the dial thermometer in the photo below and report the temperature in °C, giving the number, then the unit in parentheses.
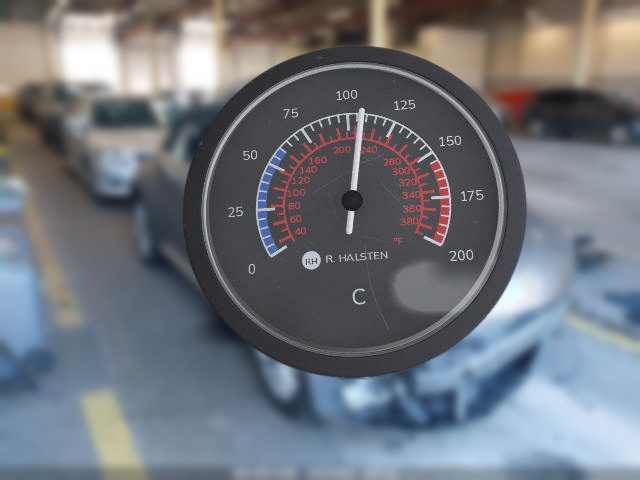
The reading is 107.5 (°C)
